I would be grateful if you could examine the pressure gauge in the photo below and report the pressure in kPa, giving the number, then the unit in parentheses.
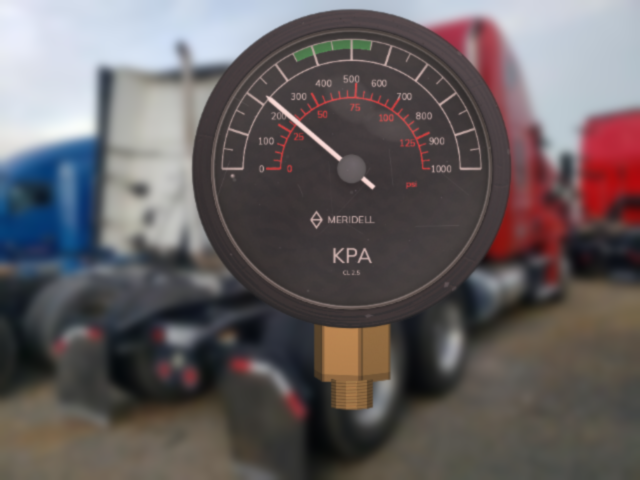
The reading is 225 (kPa)
